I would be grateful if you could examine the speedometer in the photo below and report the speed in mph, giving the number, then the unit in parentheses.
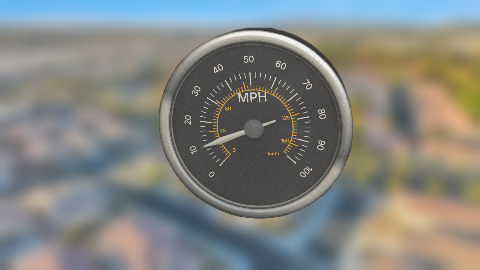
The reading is 10 (mph)
